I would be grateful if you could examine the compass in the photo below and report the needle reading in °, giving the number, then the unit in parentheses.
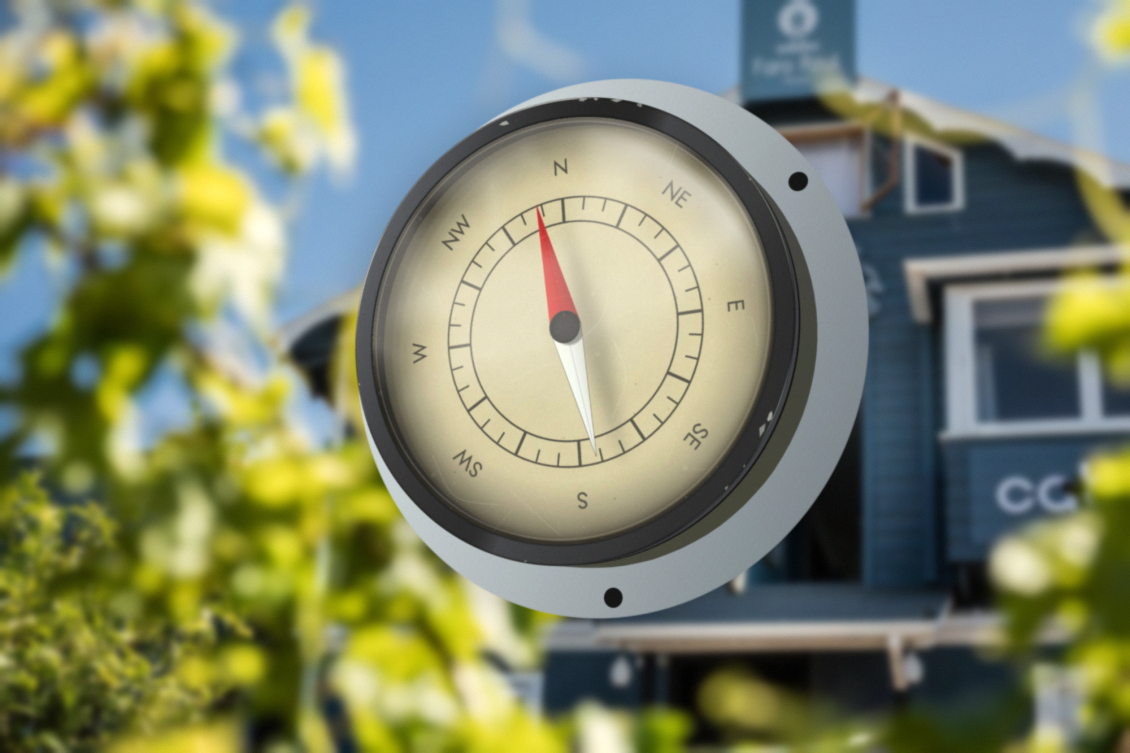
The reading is 350 (°)
